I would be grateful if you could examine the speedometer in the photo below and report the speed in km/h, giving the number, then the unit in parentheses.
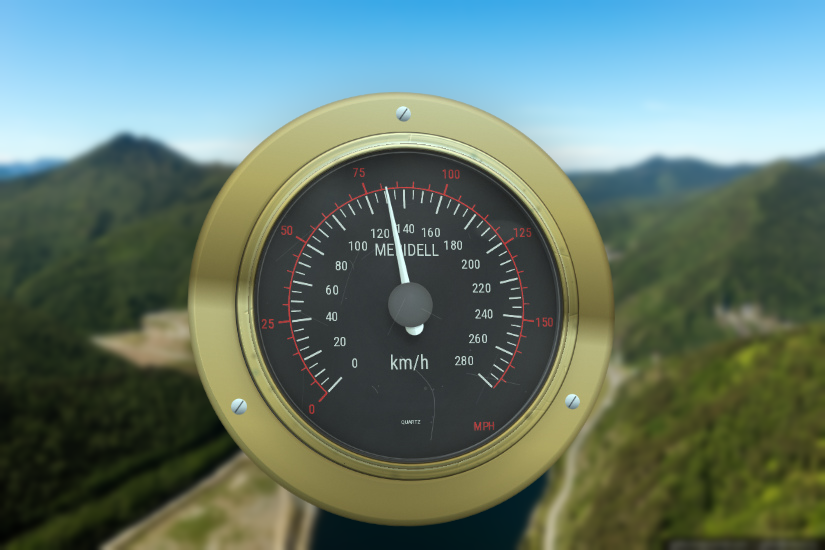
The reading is 130 (km/h)
